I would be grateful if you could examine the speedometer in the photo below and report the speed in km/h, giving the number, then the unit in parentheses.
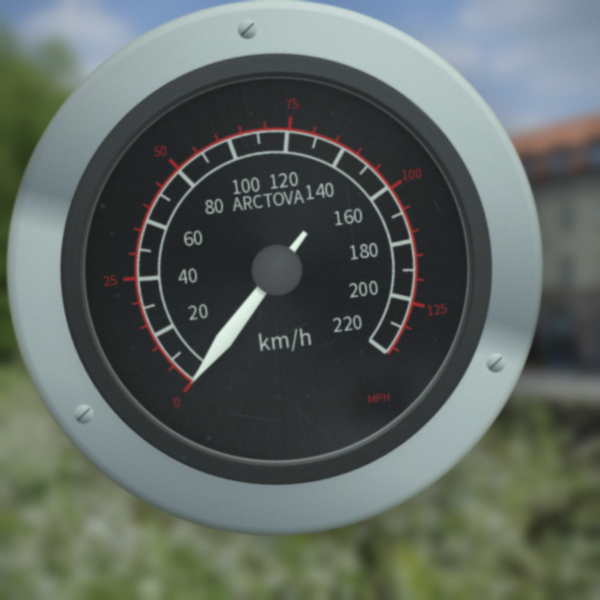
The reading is 0 (km/h)
